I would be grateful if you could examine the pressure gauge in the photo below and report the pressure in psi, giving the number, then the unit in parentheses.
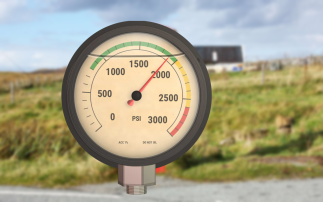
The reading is 1900 (psi)
